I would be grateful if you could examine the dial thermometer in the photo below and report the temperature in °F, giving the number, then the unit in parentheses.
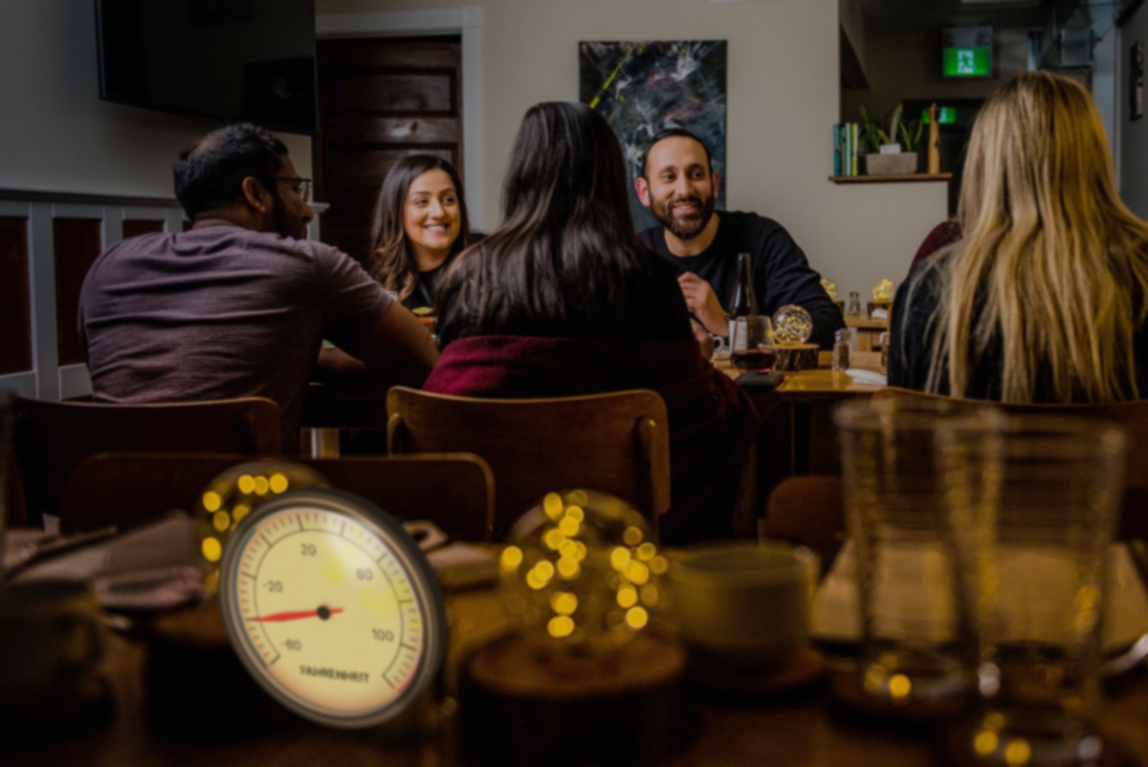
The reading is -40 (°F)
